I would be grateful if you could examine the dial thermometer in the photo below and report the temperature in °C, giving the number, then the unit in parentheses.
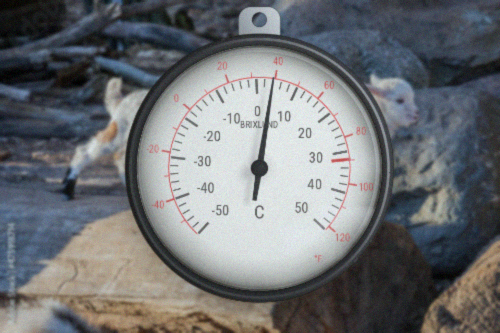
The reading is 4 (°C)
